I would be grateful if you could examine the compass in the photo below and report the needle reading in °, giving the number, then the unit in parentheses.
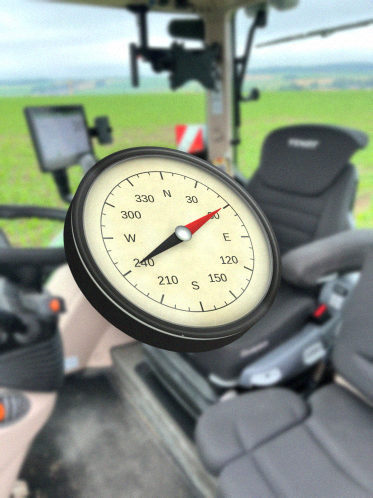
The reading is 60 (°)
